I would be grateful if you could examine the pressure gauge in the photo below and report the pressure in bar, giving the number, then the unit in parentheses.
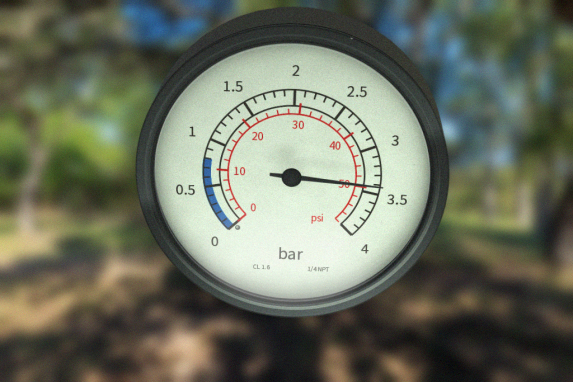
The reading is 3.4 (bar)
